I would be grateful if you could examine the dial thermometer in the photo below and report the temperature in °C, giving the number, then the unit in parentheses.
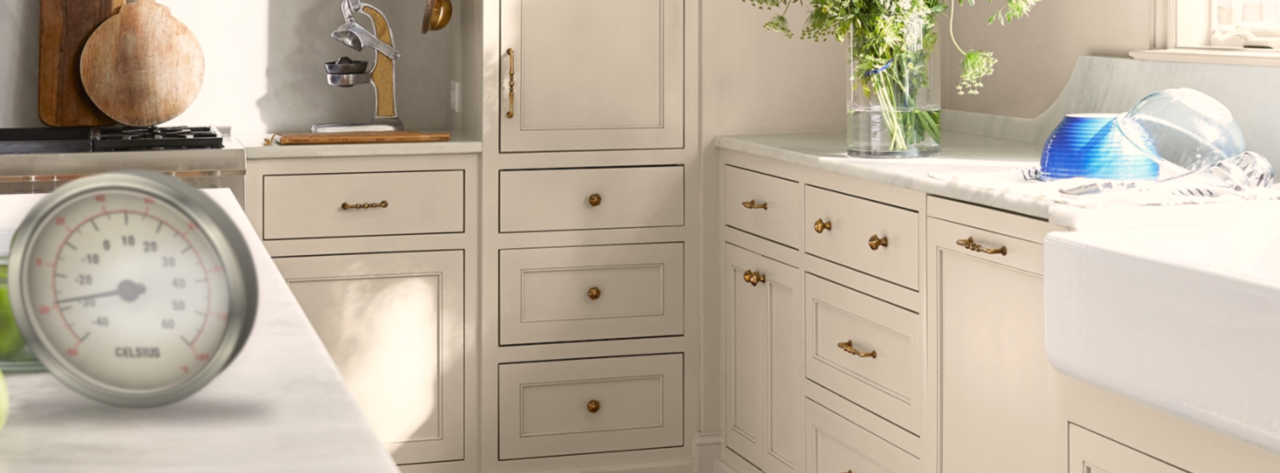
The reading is -27.5 (°C)
